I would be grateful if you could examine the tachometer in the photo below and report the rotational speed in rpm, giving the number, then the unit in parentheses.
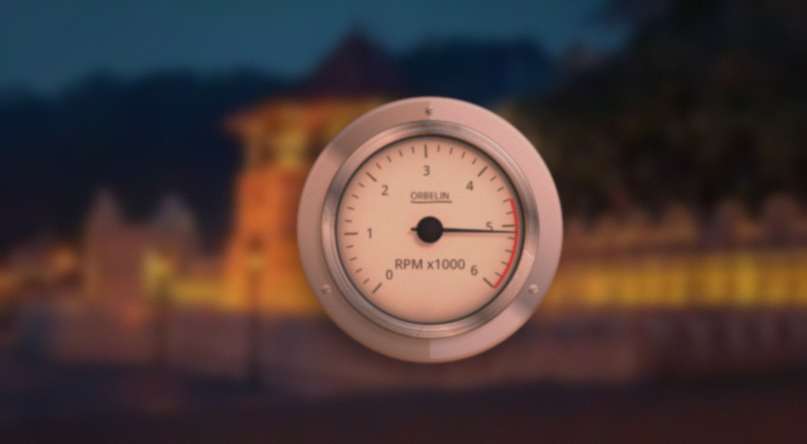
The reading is 5100 (rpm)
